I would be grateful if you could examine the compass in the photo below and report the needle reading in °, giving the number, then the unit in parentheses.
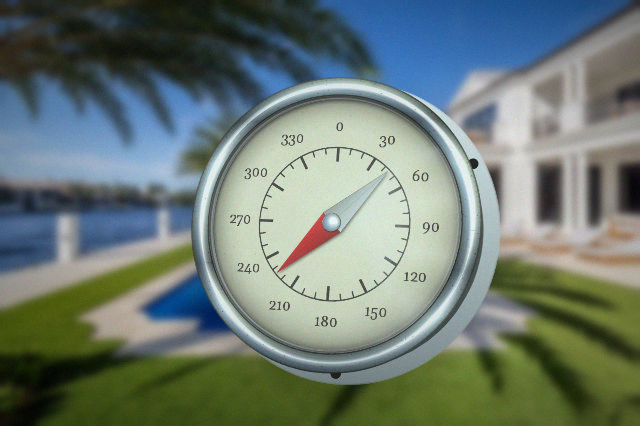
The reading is 225 (°)
